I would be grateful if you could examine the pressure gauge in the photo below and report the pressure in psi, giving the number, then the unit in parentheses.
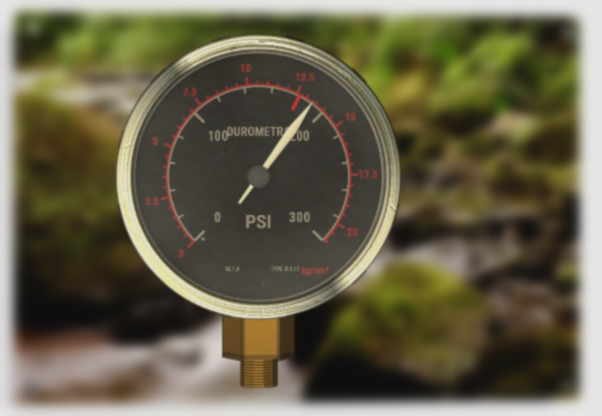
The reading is 190 (psi)
